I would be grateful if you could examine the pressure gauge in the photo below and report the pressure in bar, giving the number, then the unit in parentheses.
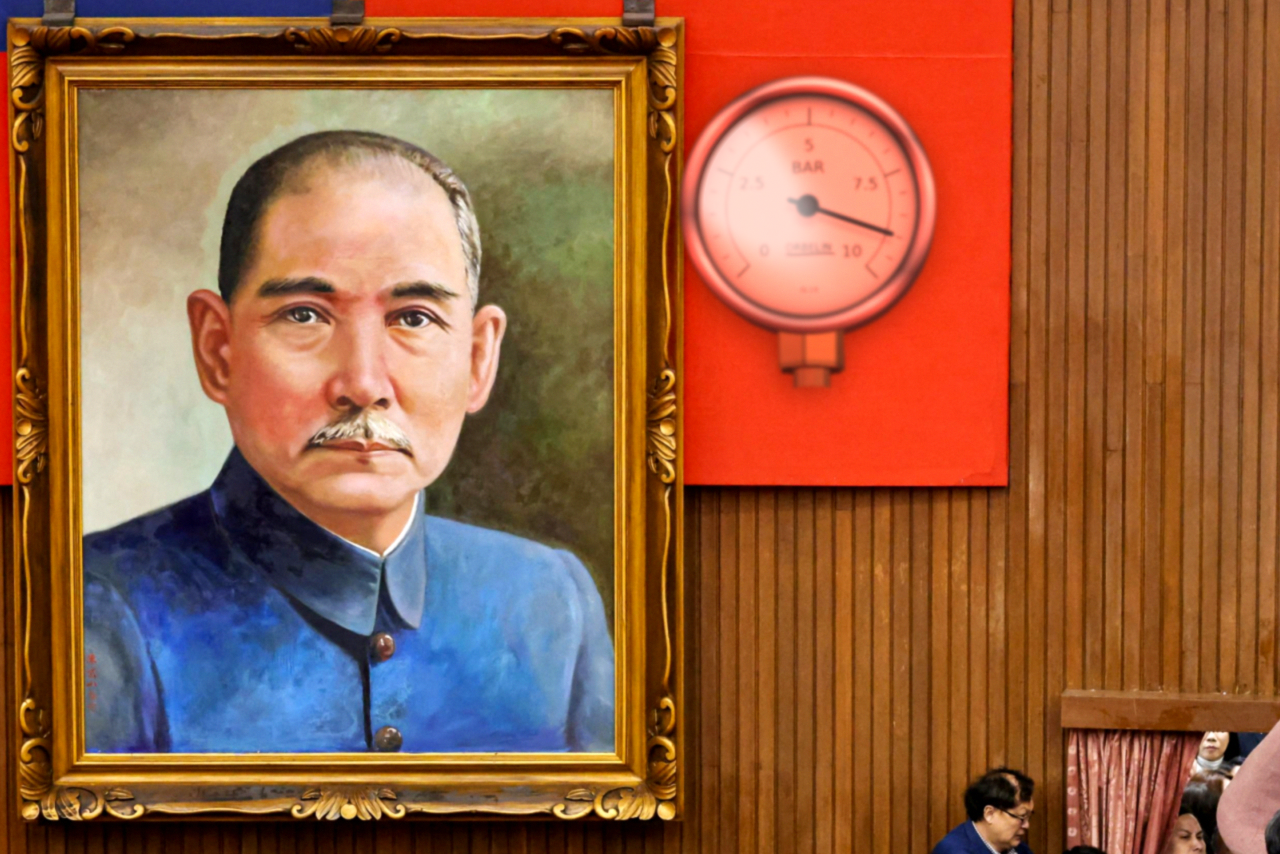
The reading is 9 (bar)
